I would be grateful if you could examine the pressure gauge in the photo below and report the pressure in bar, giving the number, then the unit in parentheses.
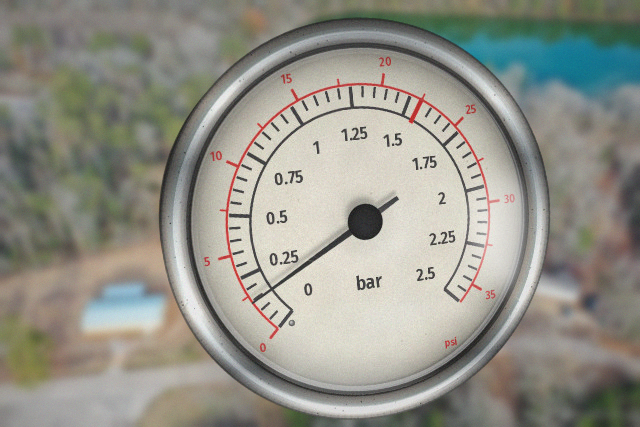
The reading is 0.15 (bar)
